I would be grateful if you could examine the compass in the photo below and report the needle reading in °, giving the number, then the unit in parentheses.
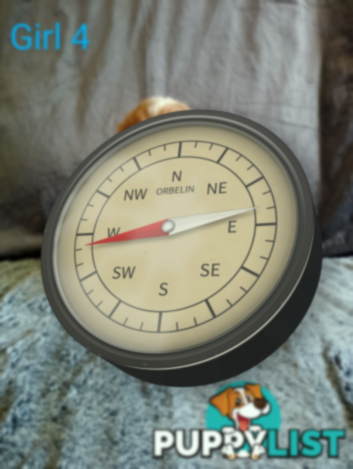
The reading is 260 (°)
